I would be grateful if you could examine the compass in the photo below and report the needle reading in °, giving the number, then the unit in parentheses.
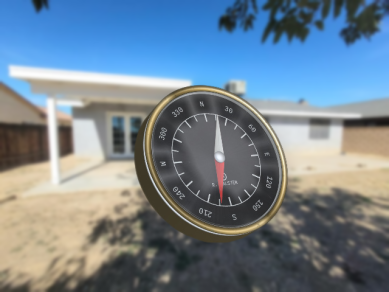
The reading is 195 (°)
